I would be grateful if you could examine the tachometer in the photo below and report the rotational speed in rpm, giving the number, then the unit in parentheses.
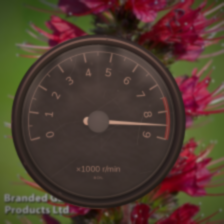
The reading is 8500 (rpm)
